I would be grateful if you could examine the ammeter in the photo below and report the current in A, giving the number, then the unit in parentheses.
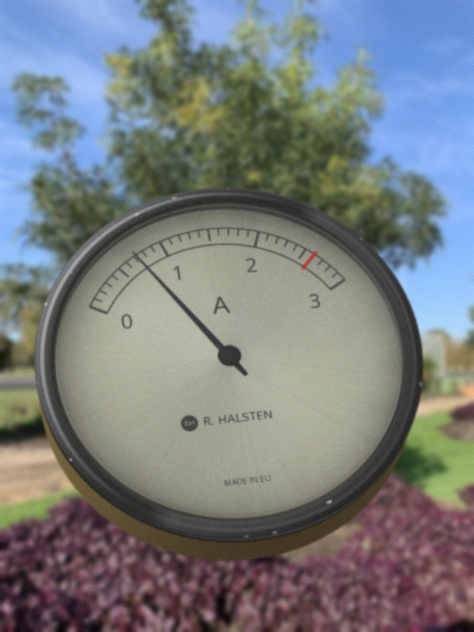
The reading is 0.7 (A)
